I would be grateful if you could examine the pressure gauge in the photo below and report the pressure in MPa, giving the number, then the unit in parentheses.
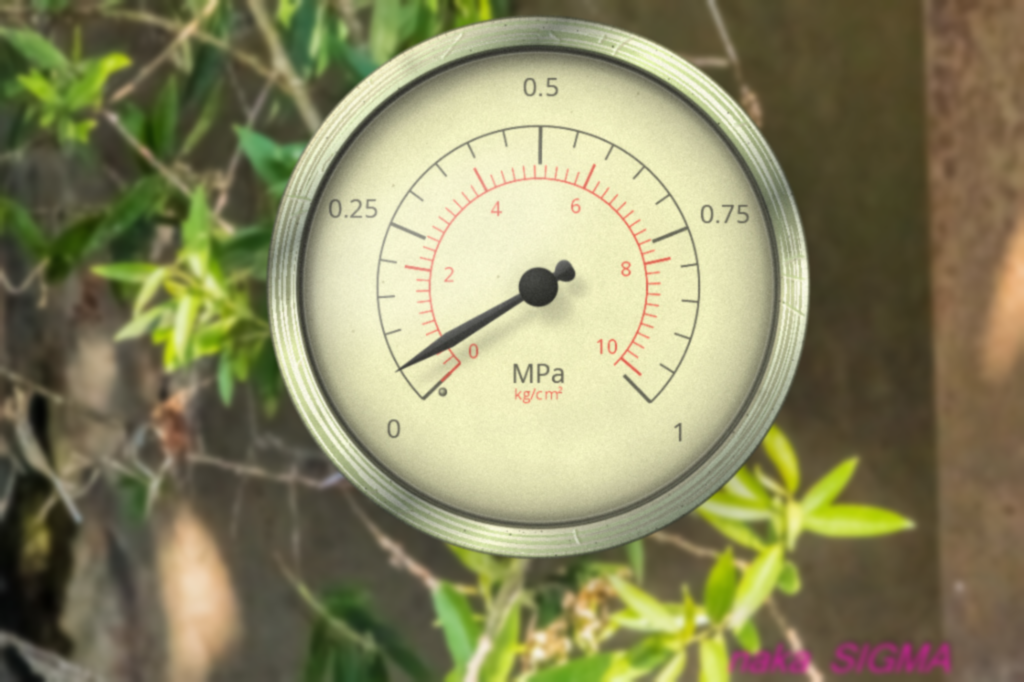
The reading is 0.05 (MPa)
